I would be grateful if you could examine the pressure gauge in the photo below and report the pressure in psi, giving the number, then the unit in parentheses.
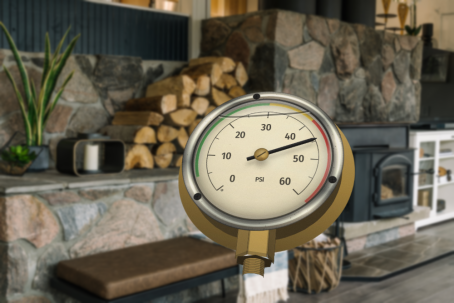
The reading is 45 (psi)
